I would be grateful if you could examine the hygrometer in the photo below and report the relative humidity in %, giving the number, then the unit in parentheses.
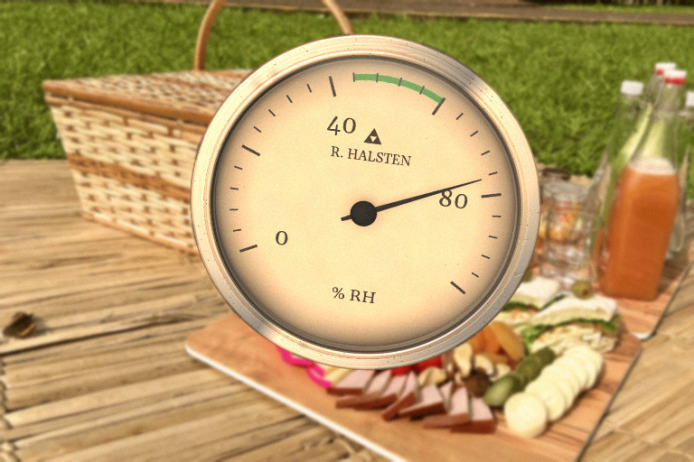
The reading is 76 (%)
